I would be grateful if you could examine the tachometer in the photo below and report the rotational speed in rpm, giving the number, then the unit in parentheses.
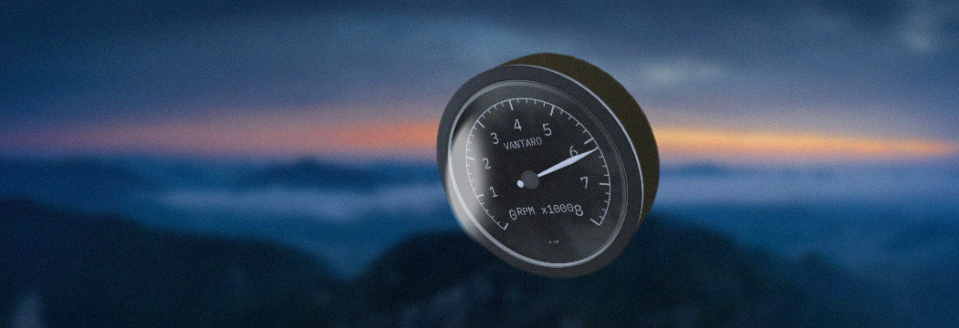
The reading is 6200 (rpm)
